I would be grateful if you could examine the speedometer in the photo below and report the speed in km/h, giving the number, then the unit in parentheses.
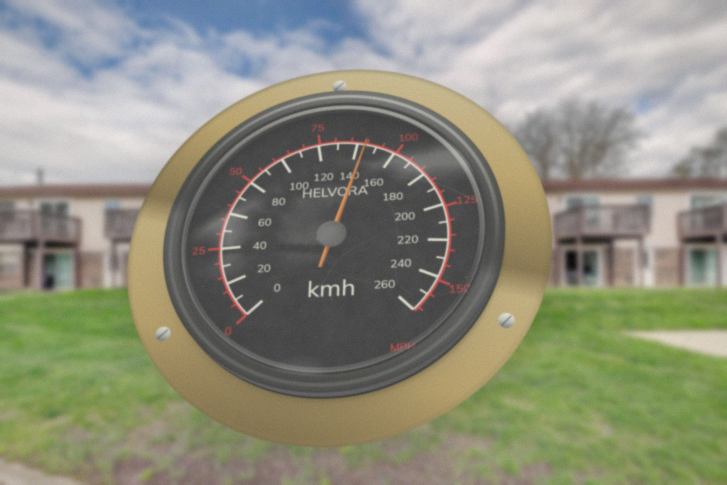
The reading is 145 (km/h)
